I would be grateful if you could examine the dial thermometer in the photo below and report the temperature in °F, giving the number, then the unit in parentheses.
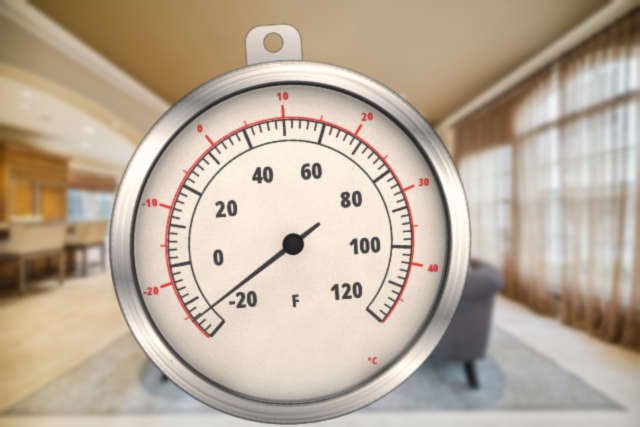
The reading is -14 (°F)
